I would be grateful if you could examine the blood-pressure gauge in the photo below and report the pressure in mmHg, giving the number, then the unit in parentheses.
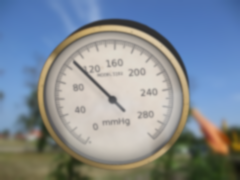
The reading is 110 (mmHg)
